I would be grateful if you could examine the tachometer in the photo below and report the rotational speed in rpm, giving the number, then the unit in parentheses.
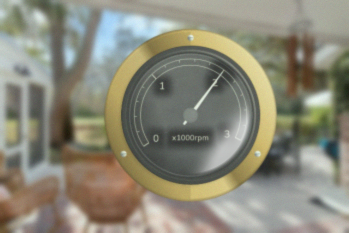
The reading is 2000 (rpm)
